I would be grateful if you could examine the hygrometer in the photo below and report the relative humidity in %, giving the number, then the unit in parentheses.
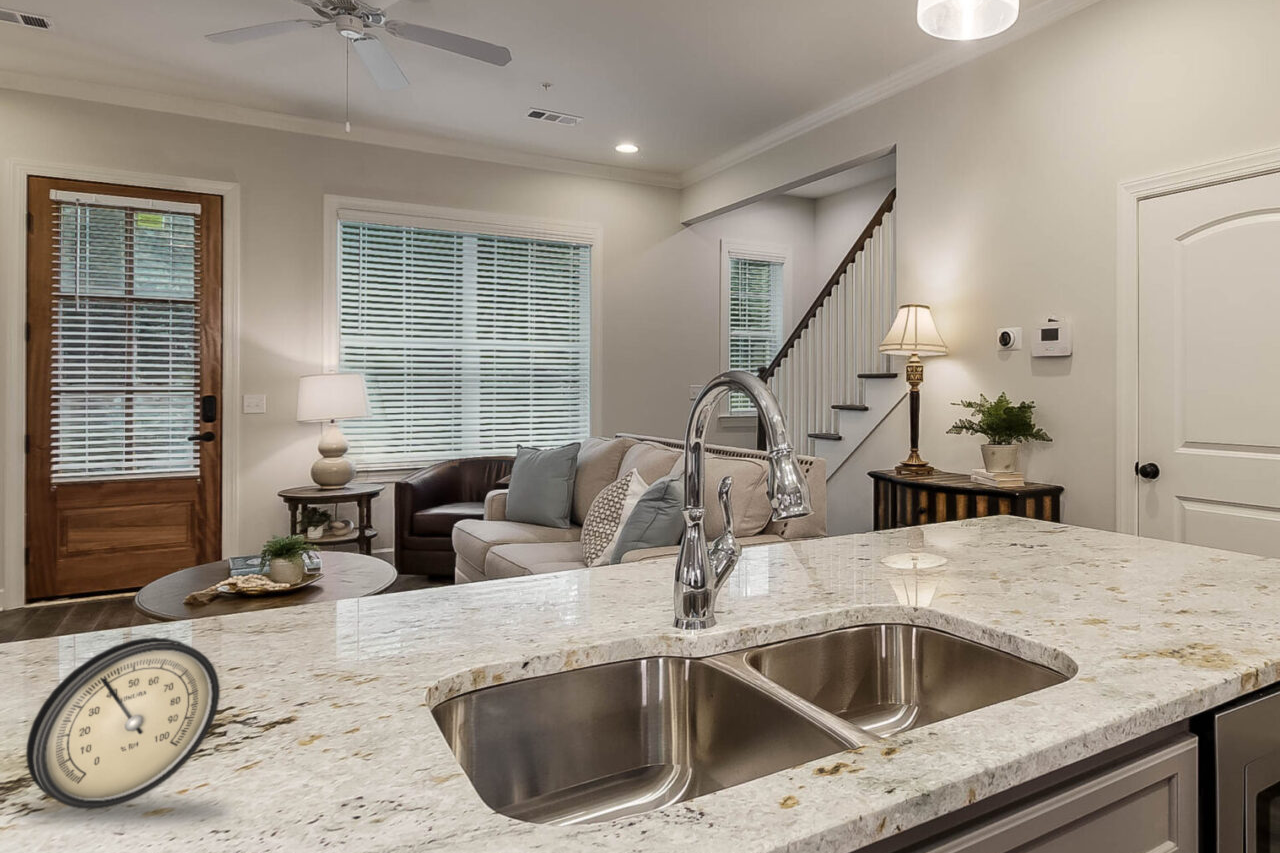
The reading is 40 (%)
